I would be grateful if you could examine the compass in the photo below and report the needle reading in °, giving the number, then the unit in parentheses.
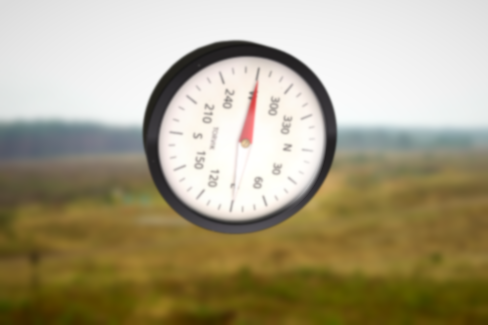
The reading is 270 (°)
